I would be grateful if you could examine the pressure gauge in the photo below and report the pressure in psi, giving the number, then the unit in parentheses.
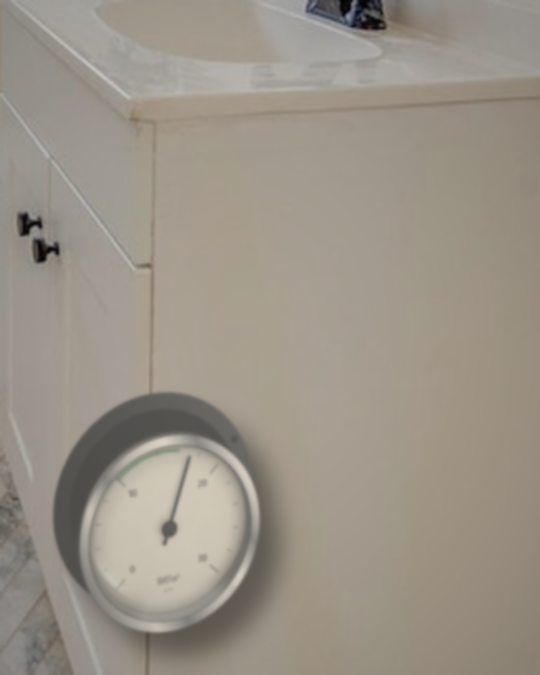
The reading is 17 (psi)
